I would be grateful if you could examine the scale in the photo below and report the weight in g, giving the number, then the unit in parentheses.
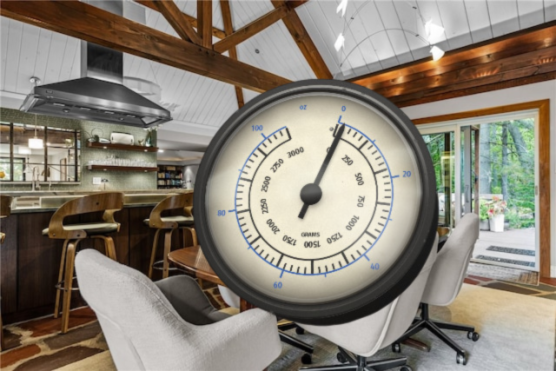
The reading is 50 (g)
